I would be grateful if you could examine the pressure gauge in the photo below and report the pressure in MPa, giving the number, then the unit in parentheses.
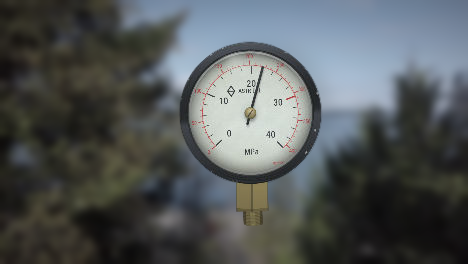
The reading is 22 (MPa)
